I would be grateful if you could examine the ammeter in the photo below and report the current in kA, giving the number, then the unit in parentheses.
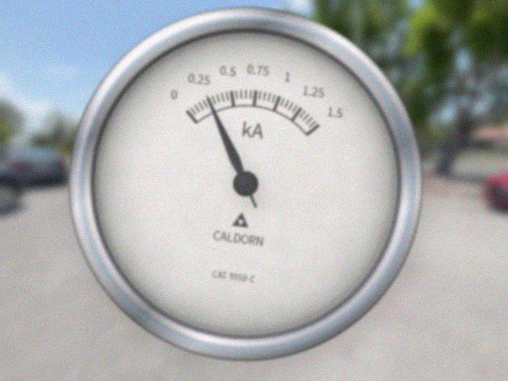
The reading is 0.25 (kA)
